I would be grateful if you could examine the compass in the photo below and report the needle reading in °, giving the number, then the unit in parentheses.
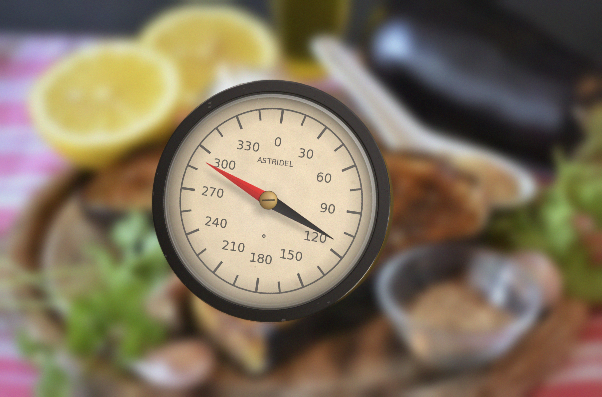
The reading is 292.5 (°)
